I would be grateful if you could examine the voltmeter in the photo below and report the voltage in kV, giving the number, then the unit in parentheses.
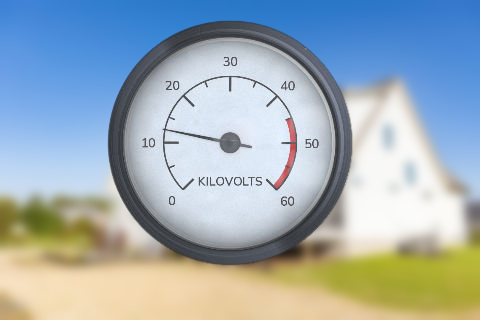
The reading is 12.5 (kV)
